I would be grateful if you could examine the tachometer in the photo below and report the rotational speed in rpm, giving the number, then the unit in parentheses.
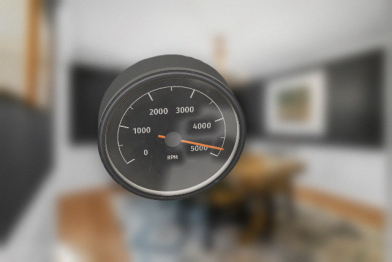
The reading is 4750 (rpm)
